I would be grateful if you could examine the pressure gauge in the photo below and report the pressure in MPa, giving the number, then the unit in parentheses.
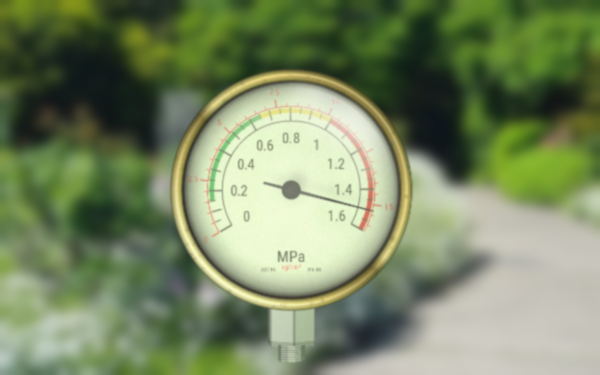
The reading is 1.5 (MPa)
